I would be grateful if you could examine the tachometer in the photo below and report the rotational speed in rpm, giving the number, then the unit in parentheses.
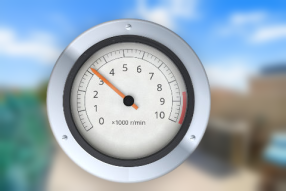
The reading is 3200 (rpm)
